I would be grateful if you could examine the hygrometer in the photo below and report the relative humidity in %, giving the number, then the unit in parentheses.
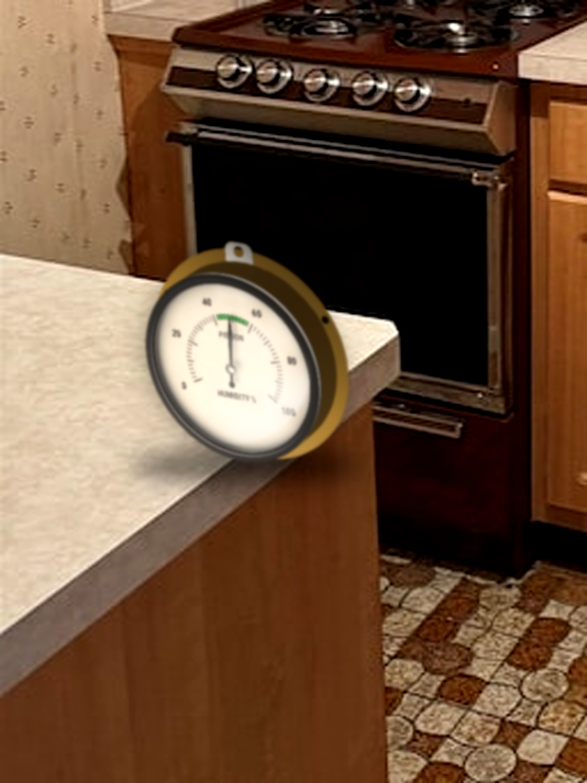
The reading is 50 (%)
